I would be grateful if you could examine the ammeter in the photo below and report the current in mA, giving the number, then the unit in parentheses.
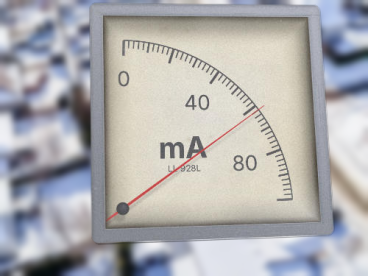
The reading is 62 (mA)
